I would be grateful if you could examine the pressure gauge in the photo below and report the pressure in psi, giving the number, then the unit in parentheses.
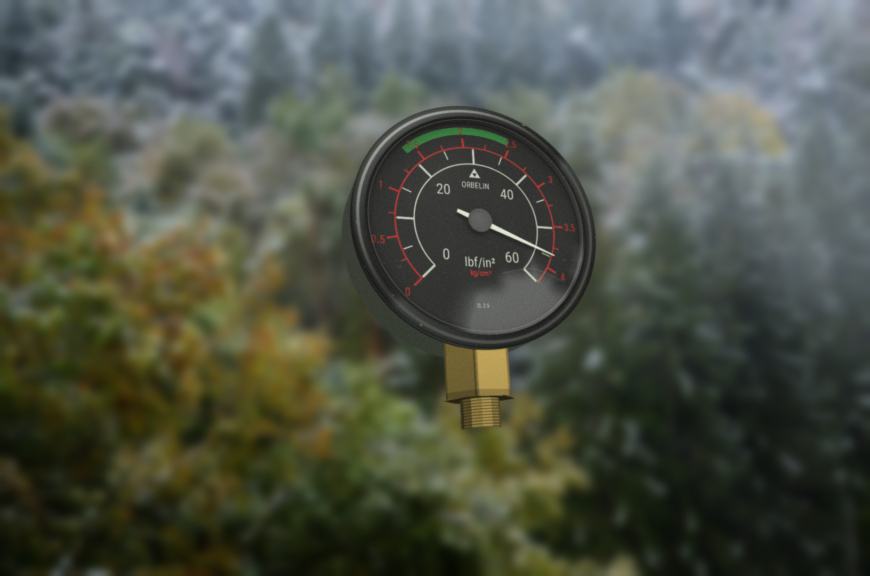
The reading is 55 (psi)
